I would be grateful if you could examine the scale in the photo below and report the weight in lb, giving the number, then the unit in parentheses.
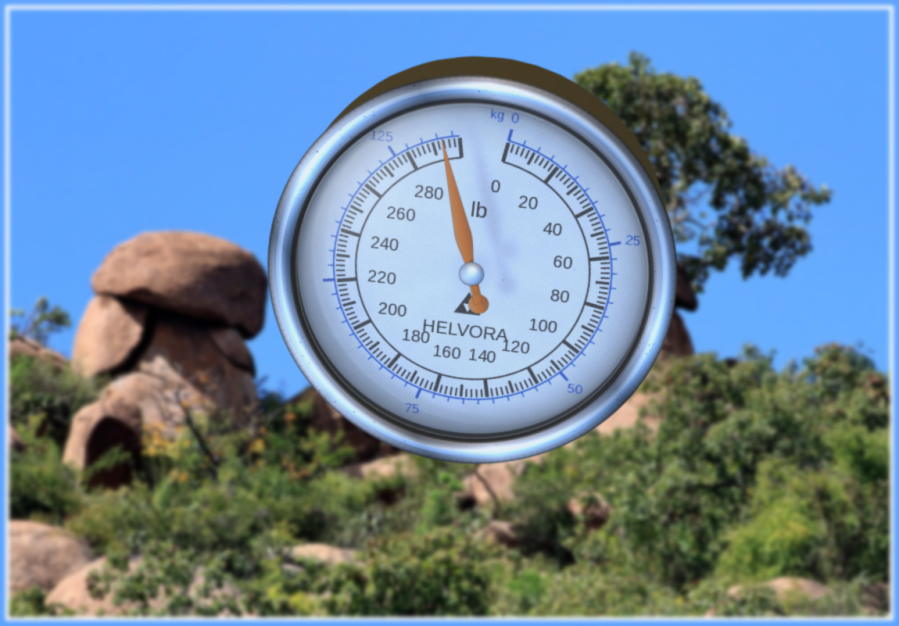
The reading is 294 (lb)
